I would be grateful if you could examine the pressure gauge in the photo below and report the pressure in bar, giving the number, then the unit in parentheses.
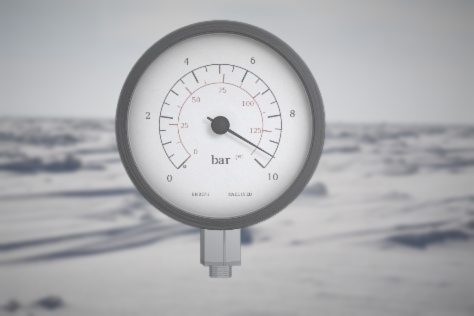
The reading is 9.5 (bar)
